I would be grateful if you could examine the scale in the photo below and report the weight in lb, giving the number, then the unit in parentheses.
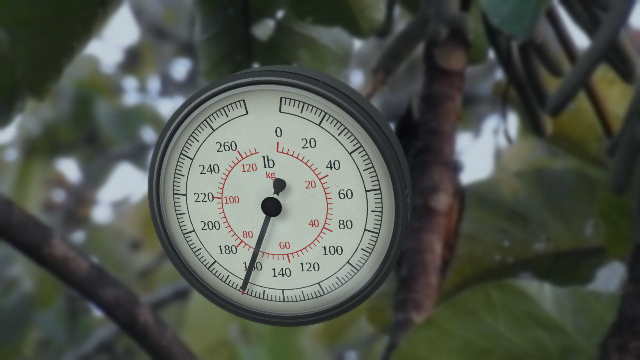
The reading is 160 (lb)
